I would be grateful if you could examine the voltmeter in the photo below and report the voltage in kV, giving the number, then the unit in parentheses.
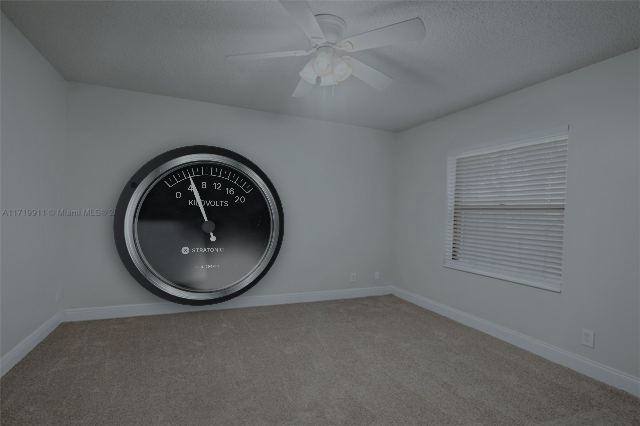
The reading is 5 (kV)
